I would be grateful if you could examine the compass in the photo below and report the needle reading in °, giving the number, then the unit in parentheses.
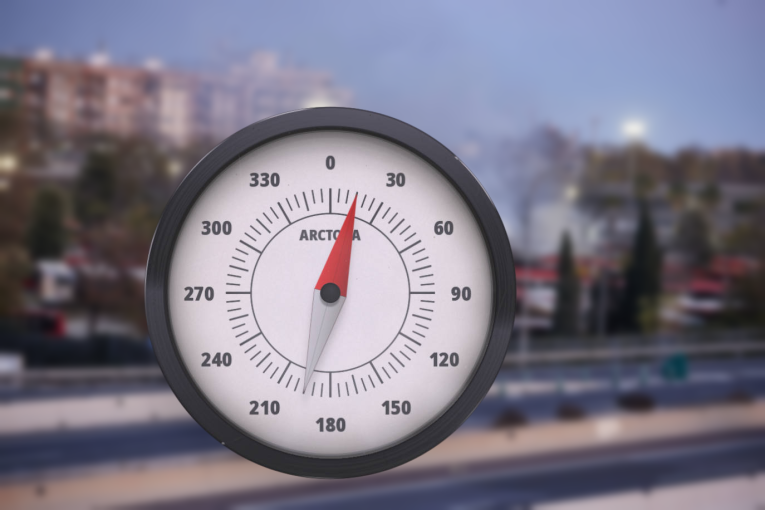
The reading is 15 (°)
